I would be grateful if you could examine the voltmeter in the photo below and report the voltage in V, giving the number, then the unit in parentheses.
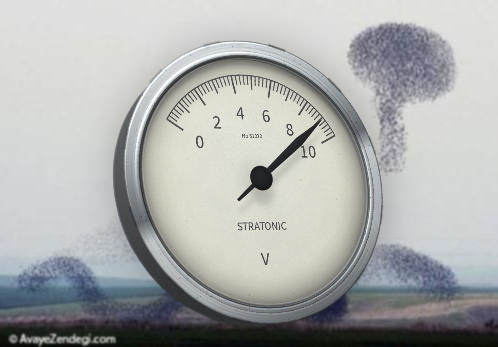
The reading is 9 (V)
